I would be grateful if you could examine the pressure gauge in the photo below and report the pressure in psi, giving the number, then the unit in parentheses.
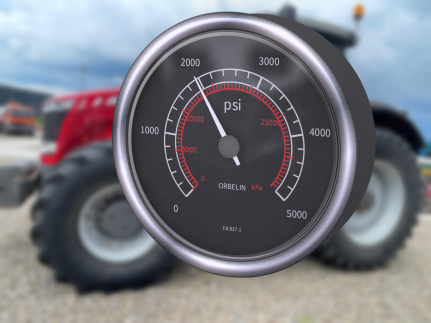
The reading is 2000 (psi)
